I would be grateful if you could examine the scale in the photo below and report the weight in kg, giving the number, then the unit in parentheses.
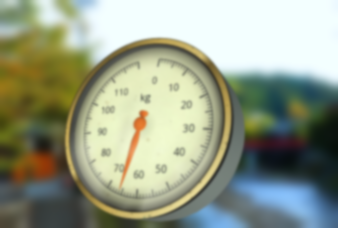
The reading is 65 (kg)
